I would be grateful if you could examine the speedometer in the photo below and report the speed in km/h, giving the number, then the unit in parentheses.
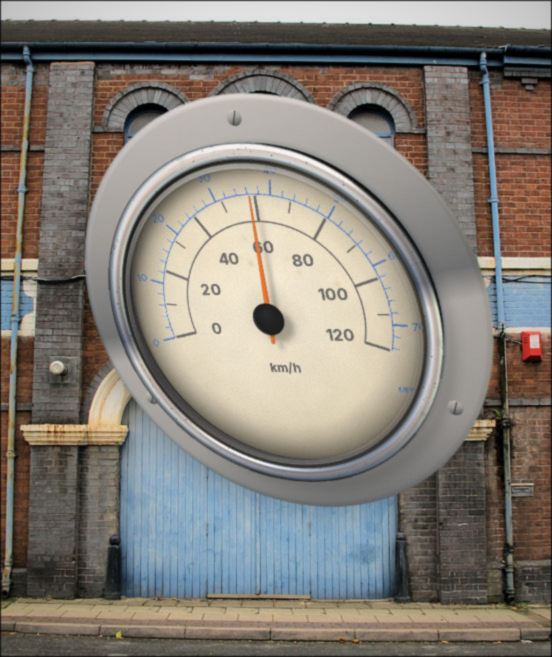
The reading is 60 (km/h)
